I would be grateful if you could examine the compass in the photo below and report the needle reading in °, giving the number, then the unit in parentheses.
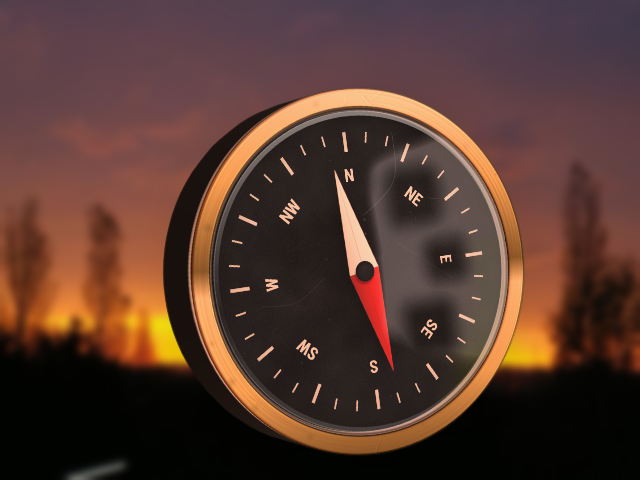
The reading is 170 (°)
